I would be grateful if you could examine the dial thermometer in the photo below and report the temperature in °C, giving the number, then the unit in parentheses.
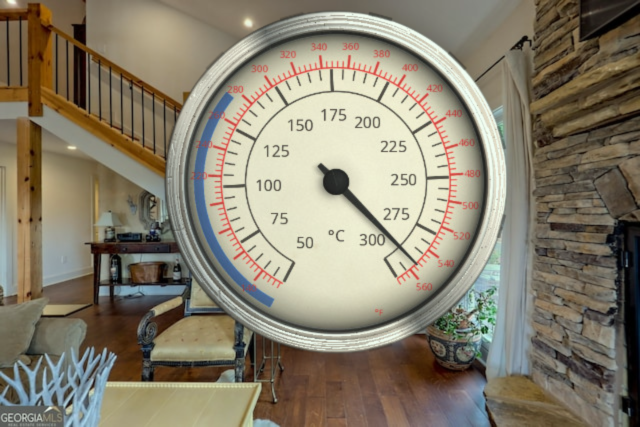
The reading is 290 (°C)
